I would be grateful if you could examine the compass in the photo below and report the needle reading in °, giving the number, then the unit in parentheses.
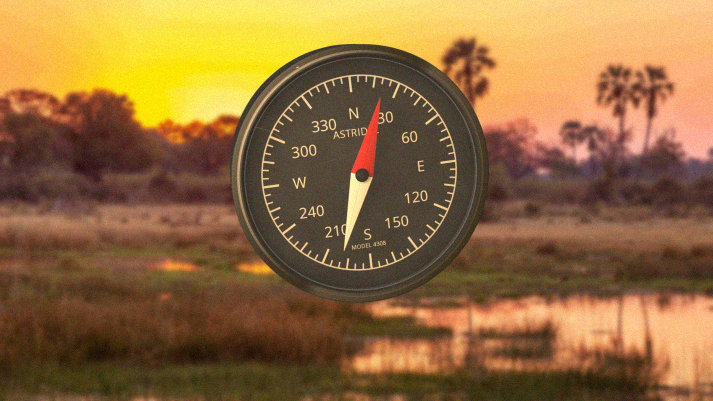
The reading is 20 (°)
